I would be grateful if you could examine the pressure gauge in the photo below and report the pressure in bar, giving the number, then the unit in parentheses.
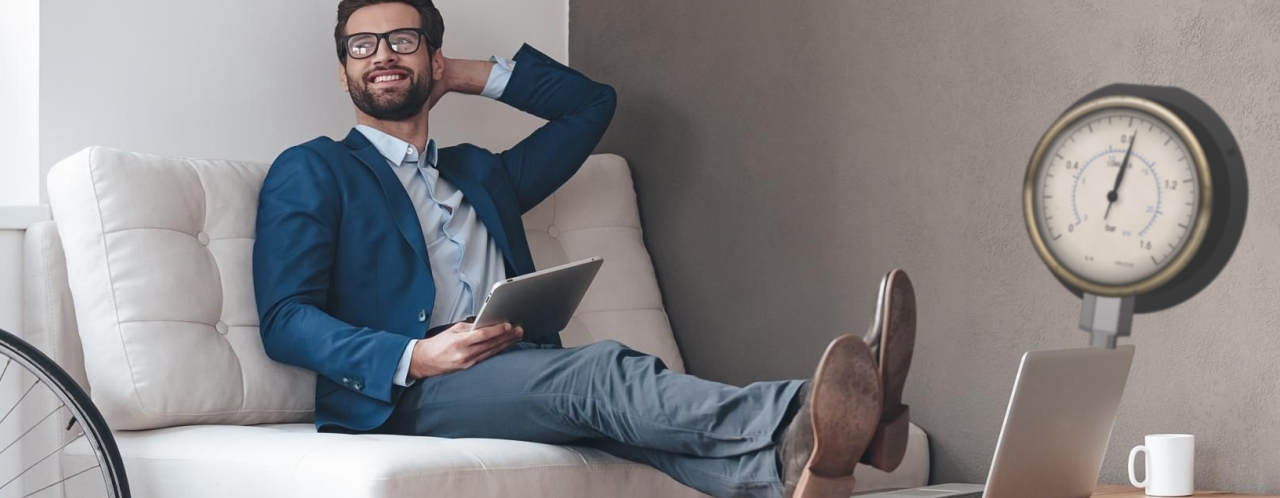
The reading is 0.85 (bar)
